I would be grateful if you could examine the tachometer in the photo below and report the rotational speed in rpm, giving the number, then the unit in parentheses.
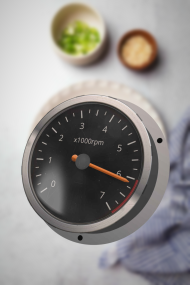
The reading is 6125 (rpm)
